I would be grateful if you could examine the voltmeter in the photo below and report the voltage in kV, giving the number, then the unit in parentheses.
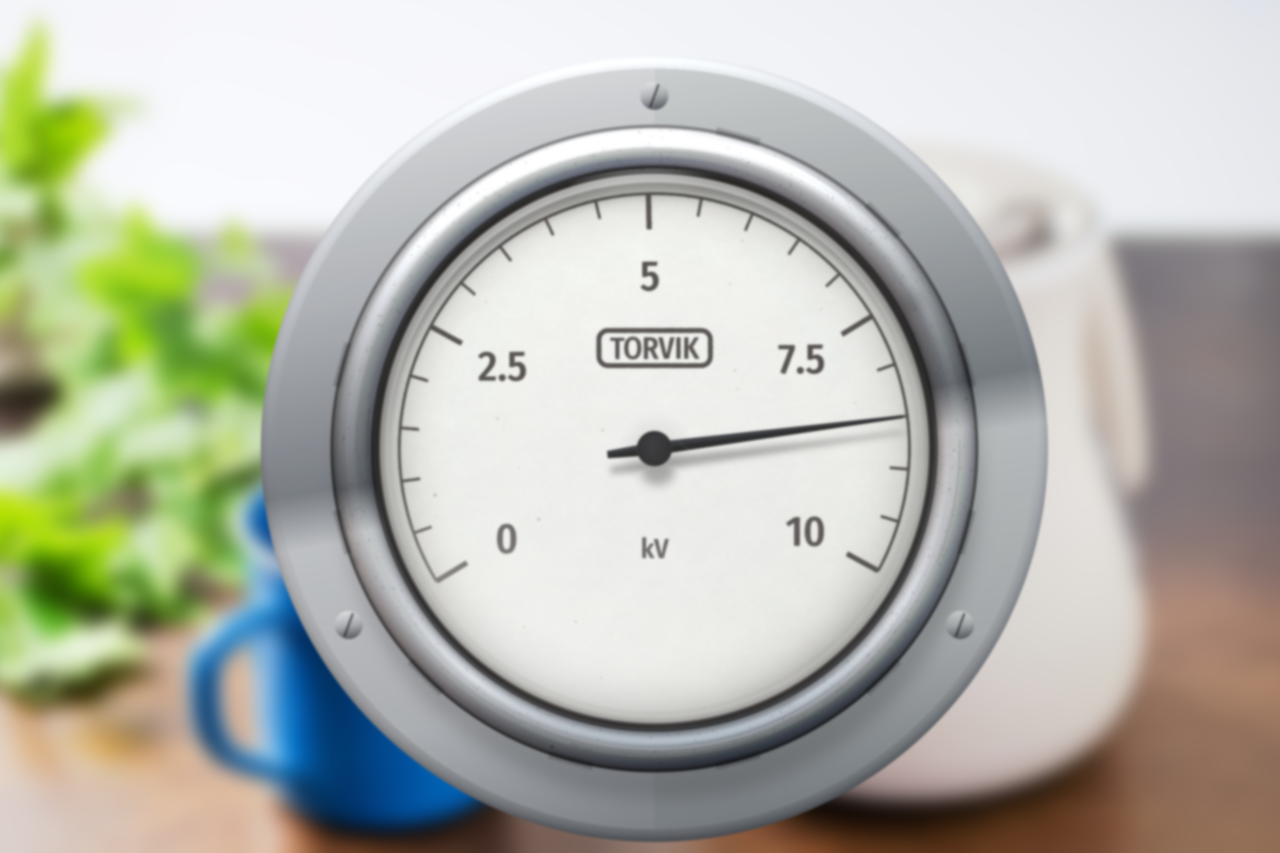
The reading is 8.5 (kV)
